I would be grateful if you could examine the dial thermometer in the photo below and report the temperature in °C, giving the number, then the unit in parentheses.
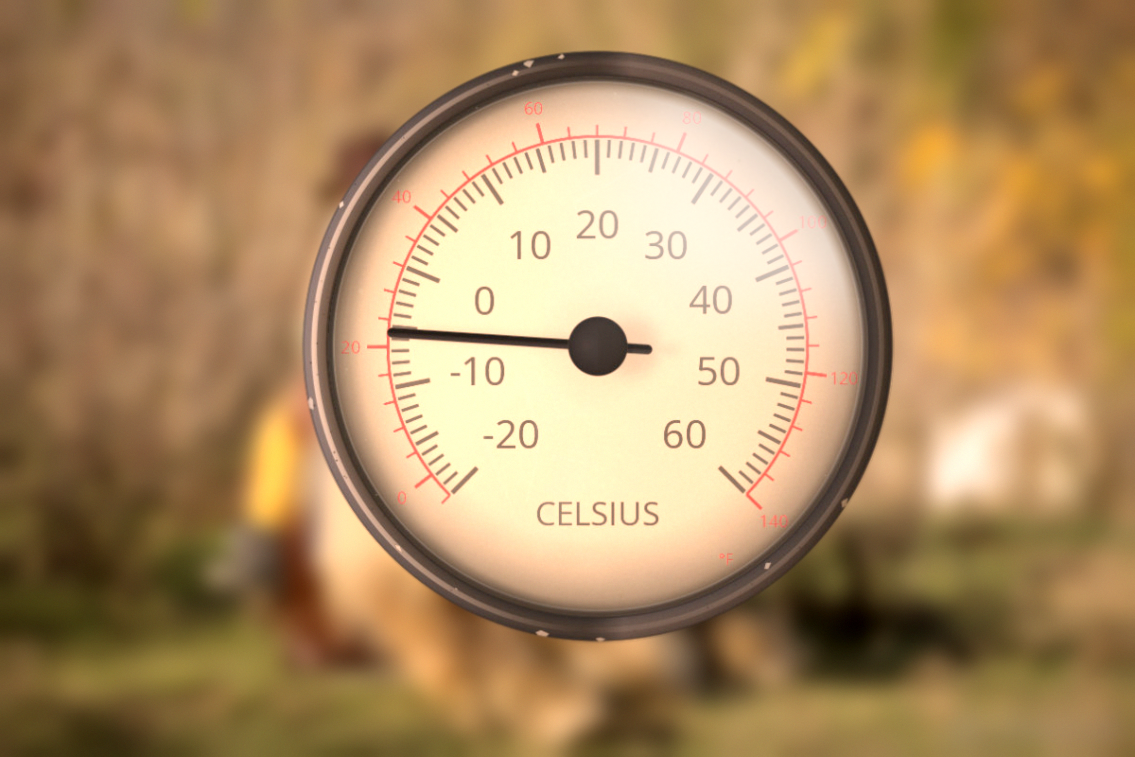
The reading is -5.5 (°C)
